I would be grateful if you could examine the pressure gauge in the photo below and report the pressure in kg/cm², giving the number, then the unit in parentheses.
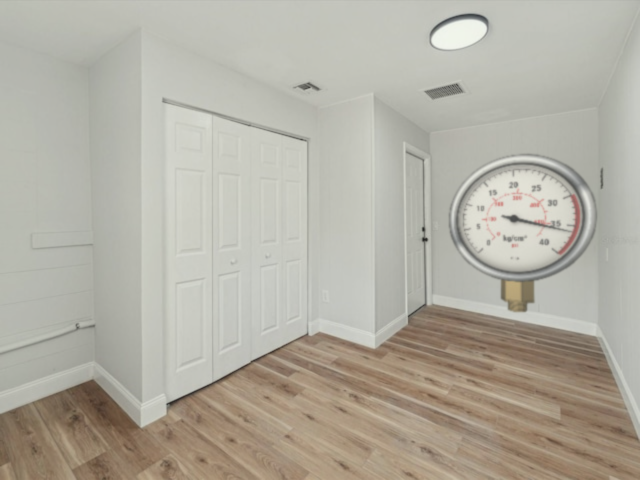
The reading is 36 (kg/cm²)
